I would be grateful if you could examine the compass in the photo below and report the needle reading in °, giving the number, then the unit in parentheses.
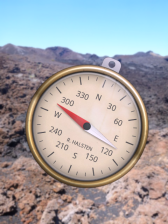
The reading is 285 (°)
